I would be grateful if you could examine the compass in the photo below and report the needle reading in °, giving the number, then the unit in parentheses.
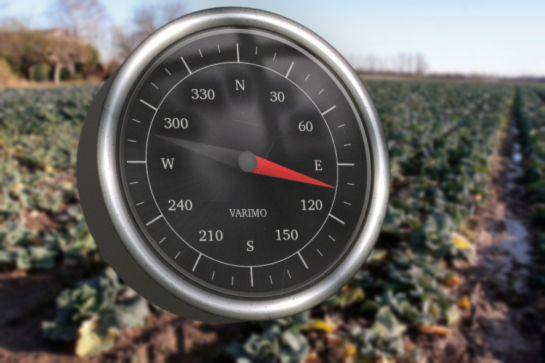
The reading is 105 (°)
